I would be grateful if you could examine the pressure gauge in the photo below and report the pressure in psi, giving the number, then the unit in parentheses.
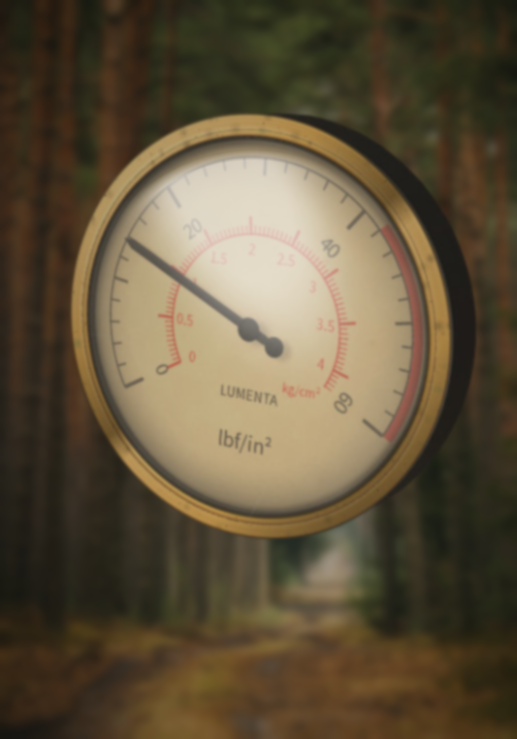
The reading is 14 (psi)
